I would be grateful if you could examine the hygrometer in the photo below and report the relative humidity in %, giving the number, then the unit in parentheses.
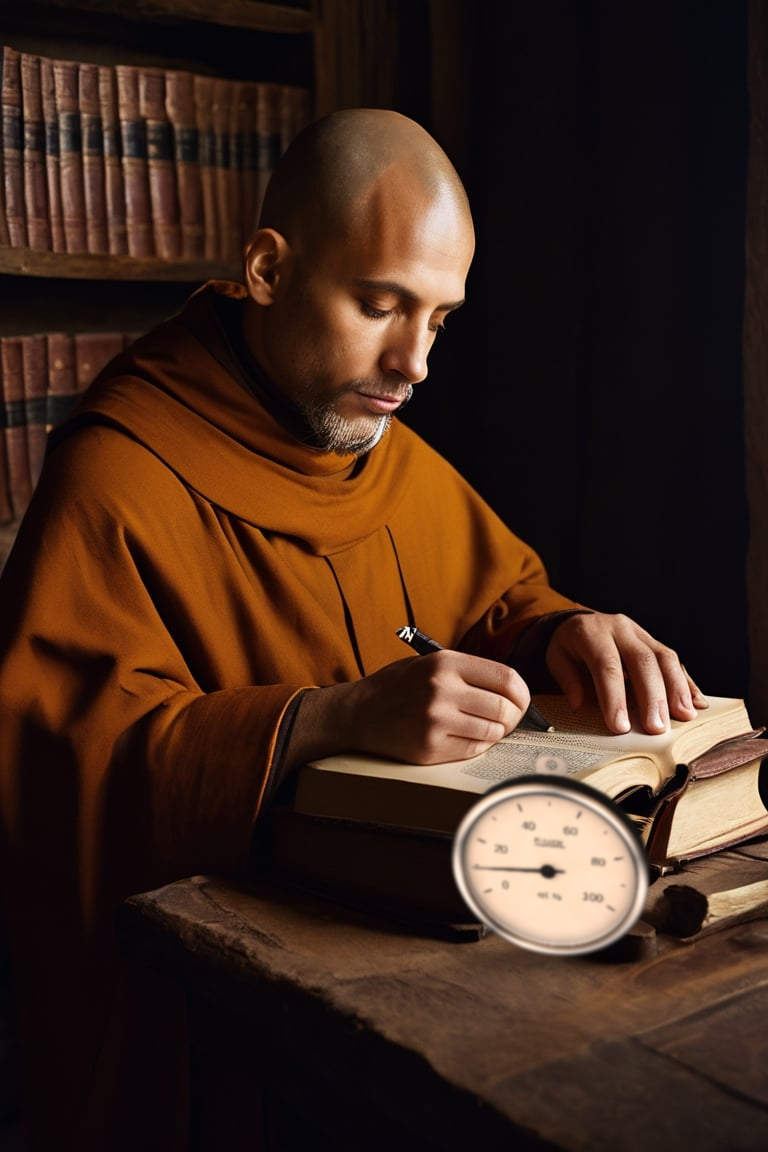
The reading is 10 (%)
